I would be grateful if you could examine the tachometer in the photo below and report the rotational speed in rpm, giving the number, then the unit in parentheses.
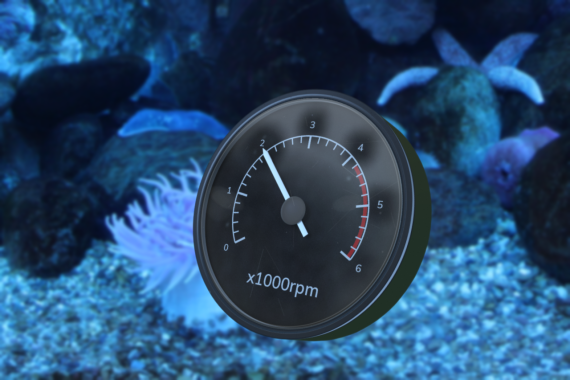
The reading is 2000 (rpm)
